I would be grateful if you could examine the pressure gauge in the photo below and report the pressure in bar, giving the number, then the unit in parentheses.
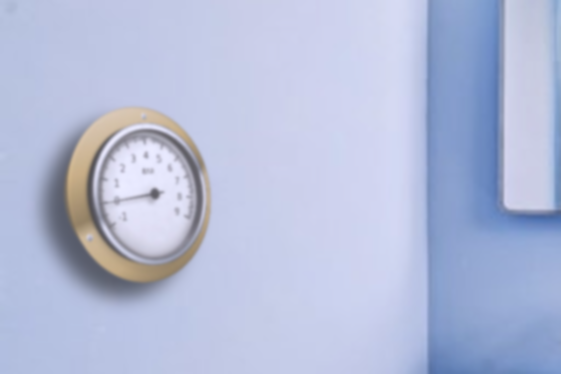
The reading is 0 (bar)
